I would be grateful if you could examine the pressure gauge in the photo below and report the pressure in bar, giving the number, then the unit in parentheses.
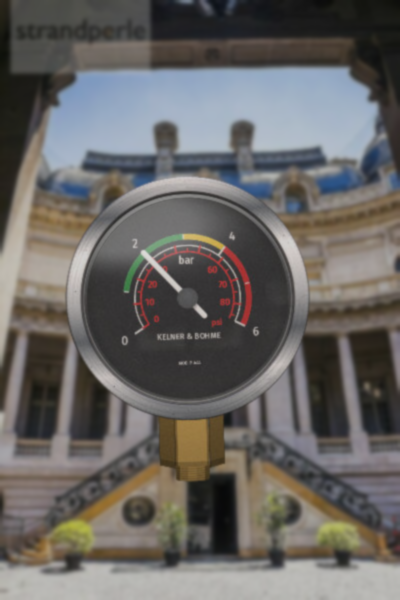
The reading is 2 (bar)
